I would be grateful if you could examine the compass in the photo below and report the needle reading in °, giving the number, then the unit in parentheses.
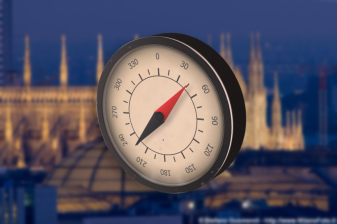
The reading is 45 (°)
